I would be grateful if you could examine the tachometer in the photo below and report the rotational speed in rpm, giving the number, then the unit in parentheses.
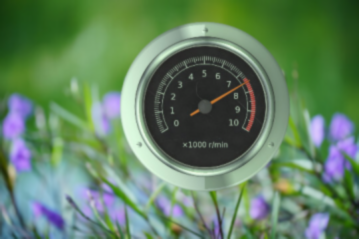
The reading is 7500 (rpm)
